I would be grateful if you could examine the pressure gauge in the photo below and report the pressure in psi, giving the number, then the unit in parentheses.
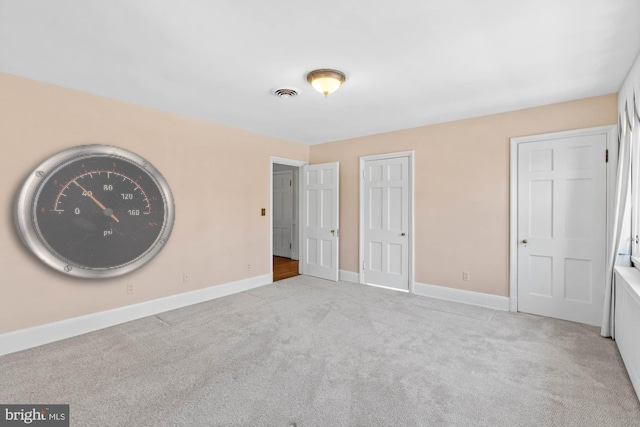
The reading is 40 (psi)
